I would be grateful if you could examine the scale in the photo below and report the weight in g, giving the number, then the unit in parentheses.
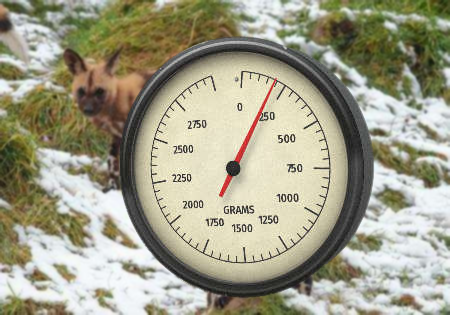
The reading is 200 (g)
